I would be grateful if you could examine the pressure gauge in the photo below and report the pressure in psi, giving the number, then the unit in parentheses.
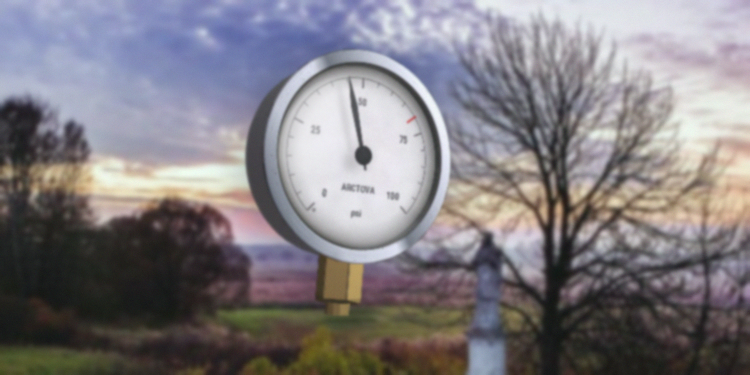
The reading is 45 (psi)
